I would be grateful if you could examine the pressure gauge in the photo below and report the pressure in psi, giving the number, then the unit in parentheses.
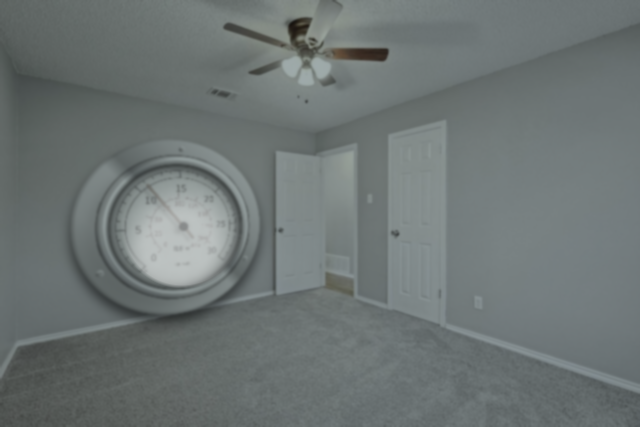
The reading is 11 (psi)
